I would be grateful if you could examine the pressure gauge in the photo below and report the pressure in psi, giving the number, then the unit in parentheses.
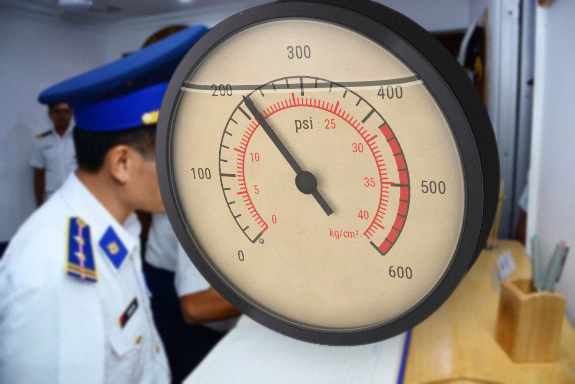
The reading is 220 (psi)
